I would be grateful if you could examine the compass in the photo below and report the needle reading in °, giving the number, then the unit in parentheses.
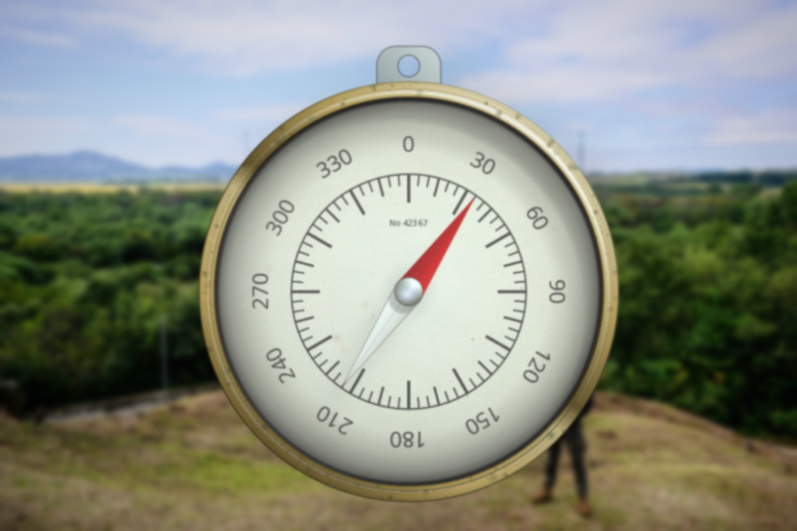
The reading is 35 (°)
